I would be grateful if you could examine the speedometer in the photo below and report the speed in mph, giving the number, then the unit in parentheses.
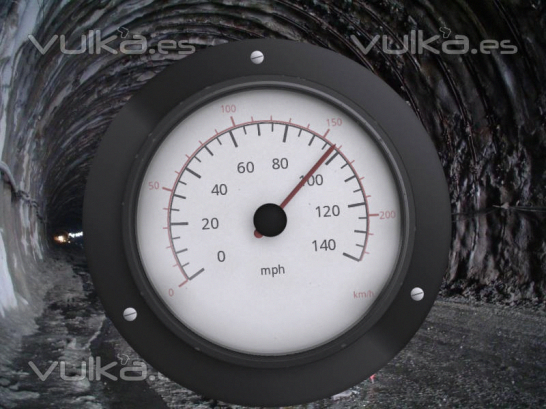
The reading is 97.5 (mph)
